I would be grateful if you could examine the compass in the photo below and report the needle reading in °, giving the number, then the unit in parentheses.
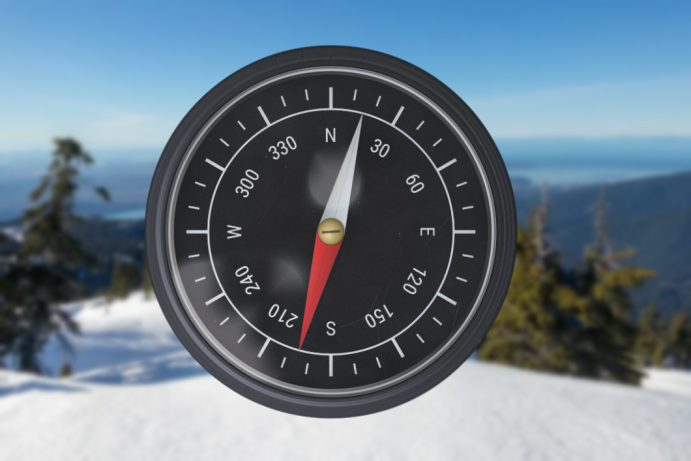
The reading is 195 (°)
